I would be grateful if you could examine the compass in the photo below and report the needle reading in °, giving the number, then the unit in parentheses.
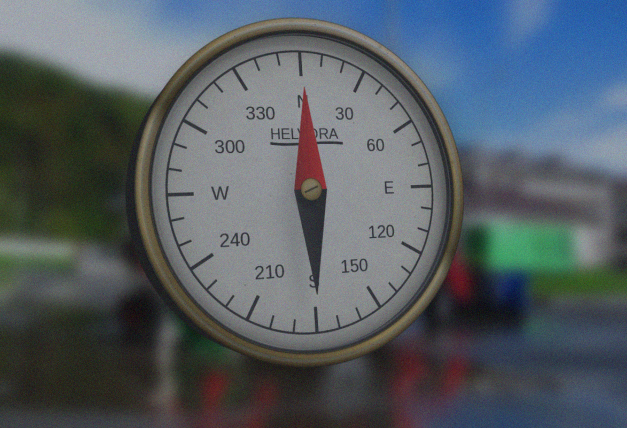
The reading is 0 (°)
